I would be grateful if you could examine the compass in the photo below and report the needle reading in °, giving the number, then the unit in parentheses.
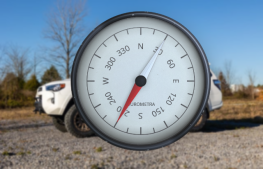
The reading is 210 (°)
